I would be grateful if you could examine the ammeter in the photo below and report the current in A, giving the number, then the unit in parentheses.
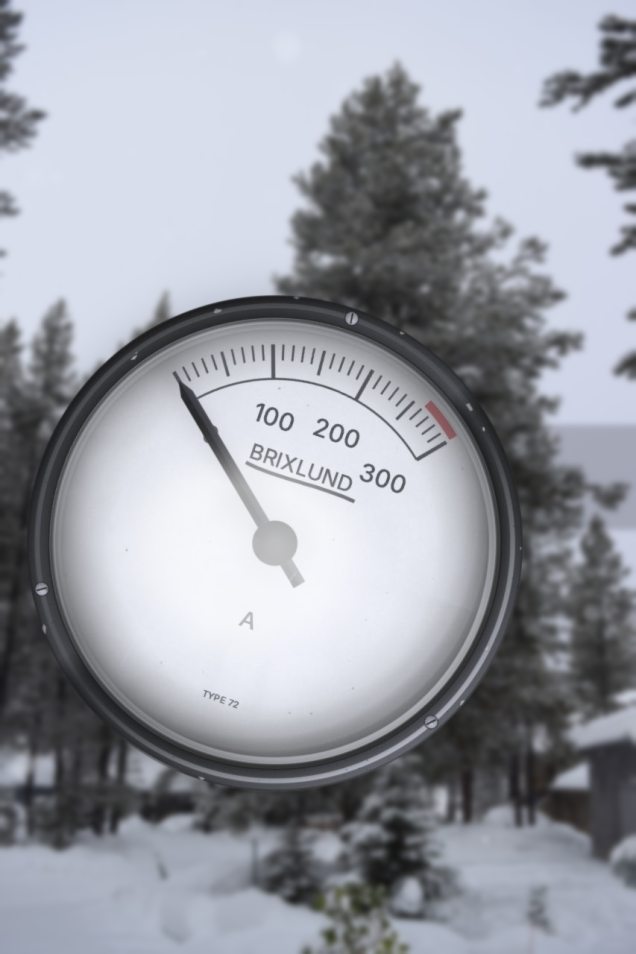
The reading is 0 (A)
